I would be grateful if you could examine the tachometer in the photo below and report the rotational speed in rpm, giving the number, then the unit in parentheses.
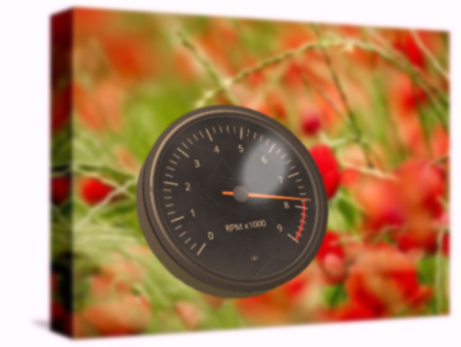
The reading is 7800 (rpm)
